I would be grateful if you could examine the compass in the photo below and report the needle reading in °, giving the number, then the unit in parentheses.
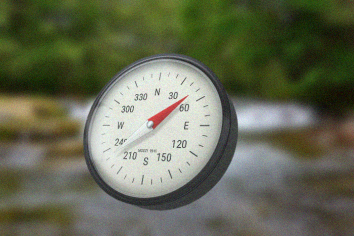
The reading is 50 (°)
